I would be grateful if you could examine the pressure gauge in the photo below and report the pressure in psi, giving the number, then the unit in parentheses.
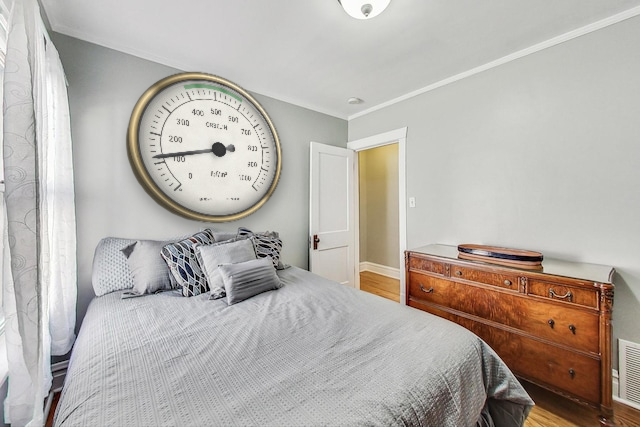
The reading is 120 (psi)
